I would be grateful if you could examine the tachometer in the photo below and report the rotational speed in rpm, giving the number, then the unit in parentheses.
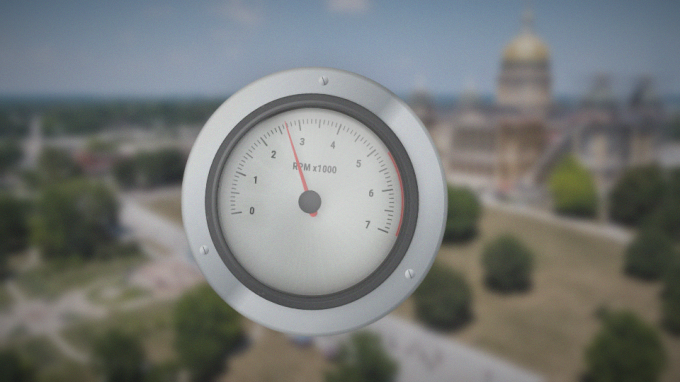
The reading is 2700 (rpm)
